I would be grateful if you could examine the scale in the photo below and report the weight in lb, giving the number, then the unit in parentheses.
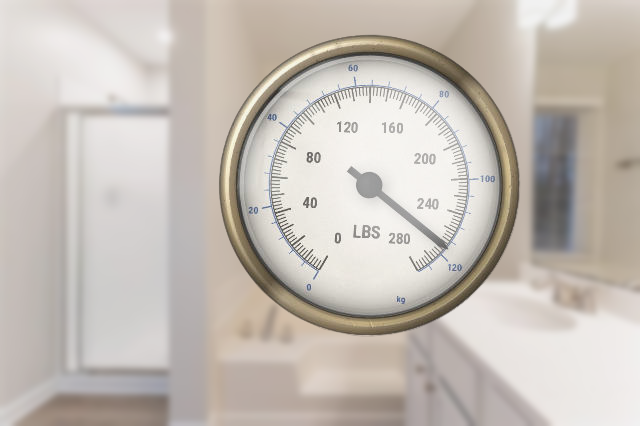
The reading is 260 (lb)
